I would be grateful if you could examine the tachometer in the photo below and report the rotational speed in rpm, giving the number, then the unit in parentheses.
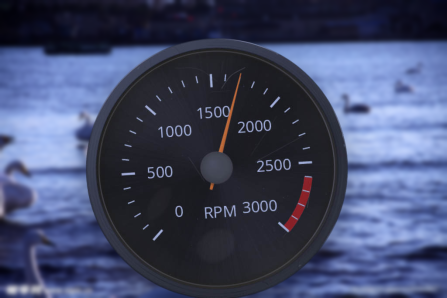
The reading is 1700 (rpm)
